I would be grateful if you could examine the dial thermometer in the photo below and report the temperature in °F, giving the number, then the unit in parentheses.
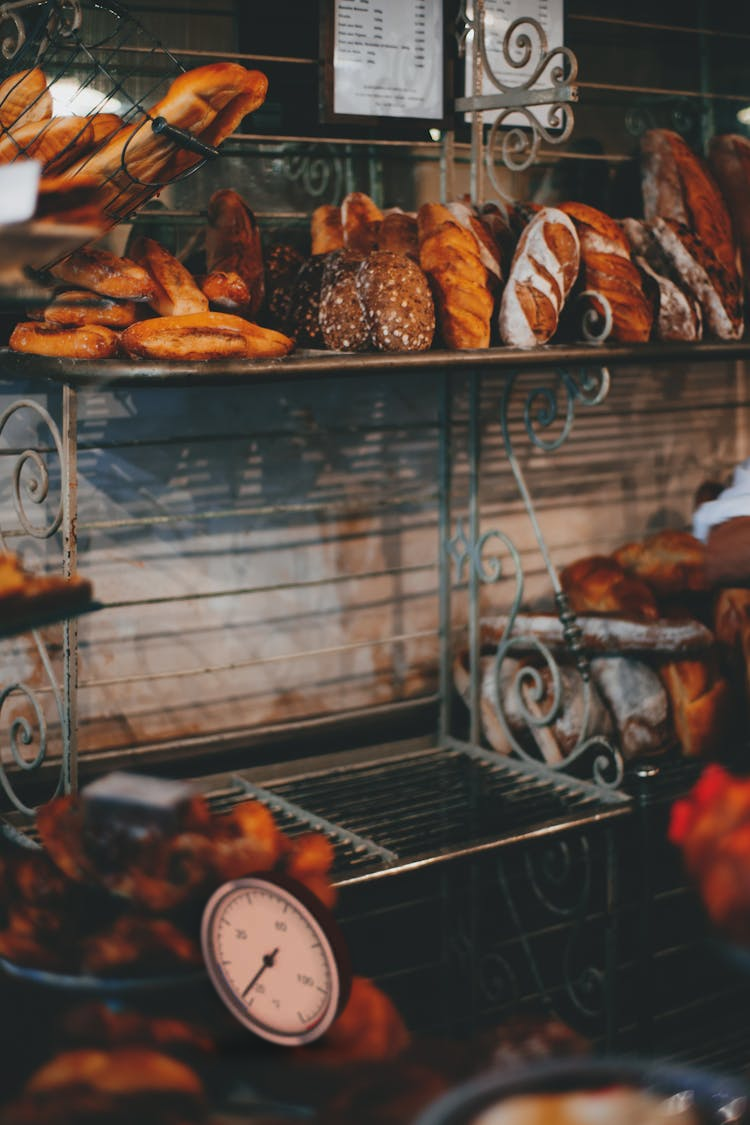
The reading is -16 (°F)
